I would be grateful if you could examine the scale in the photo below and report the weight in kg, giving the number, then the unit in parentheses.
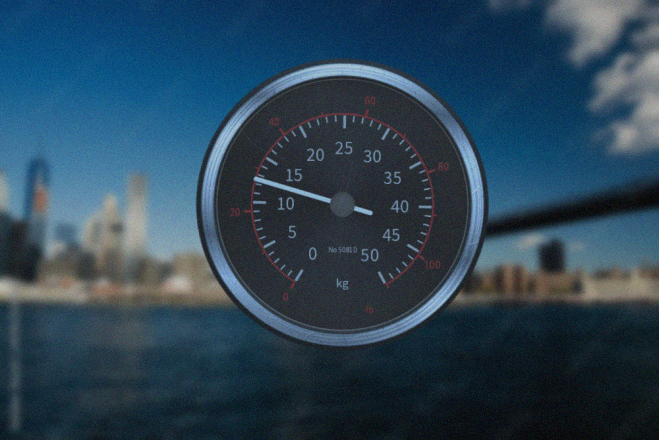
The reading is 12.5 (kg)
